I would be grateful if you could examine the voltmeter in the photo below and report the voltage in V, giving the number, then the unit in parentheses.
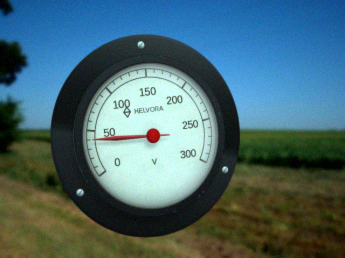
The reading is 40 (V)
